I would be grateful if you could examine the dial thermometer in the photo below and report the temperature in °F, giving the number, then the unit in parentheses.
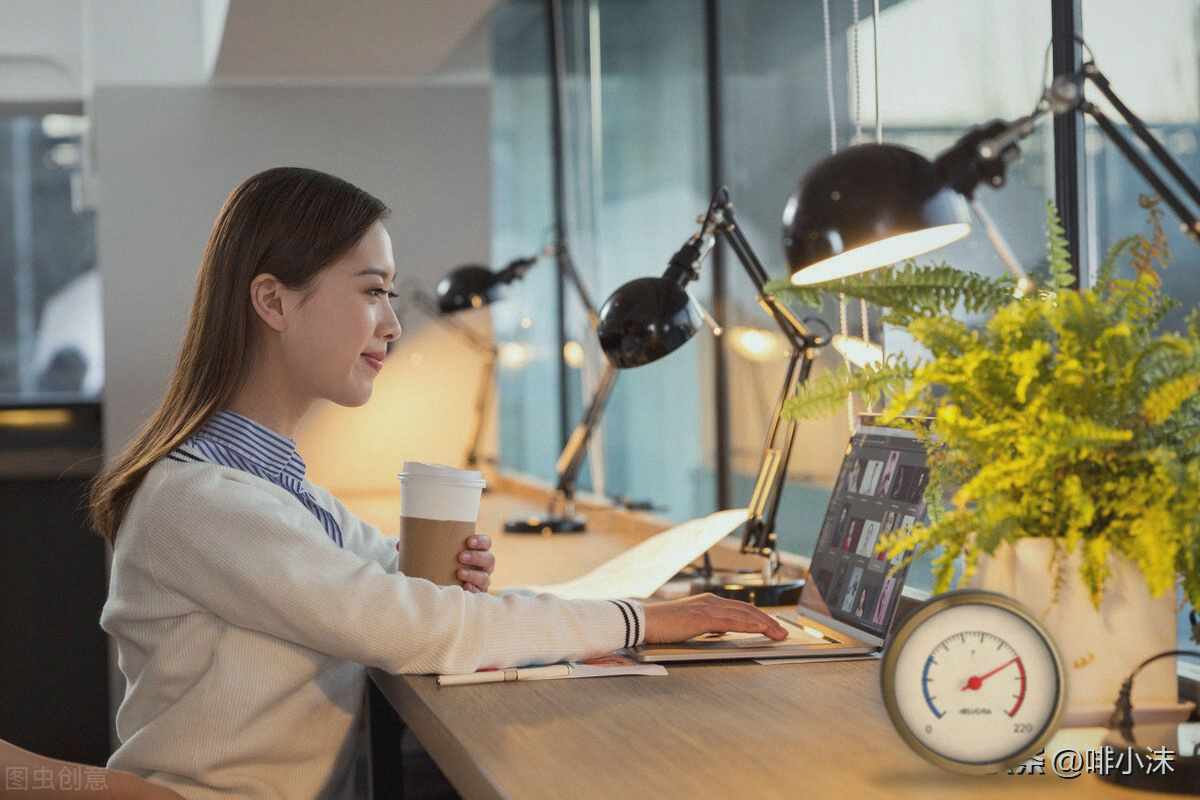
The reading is 160 (°F)
